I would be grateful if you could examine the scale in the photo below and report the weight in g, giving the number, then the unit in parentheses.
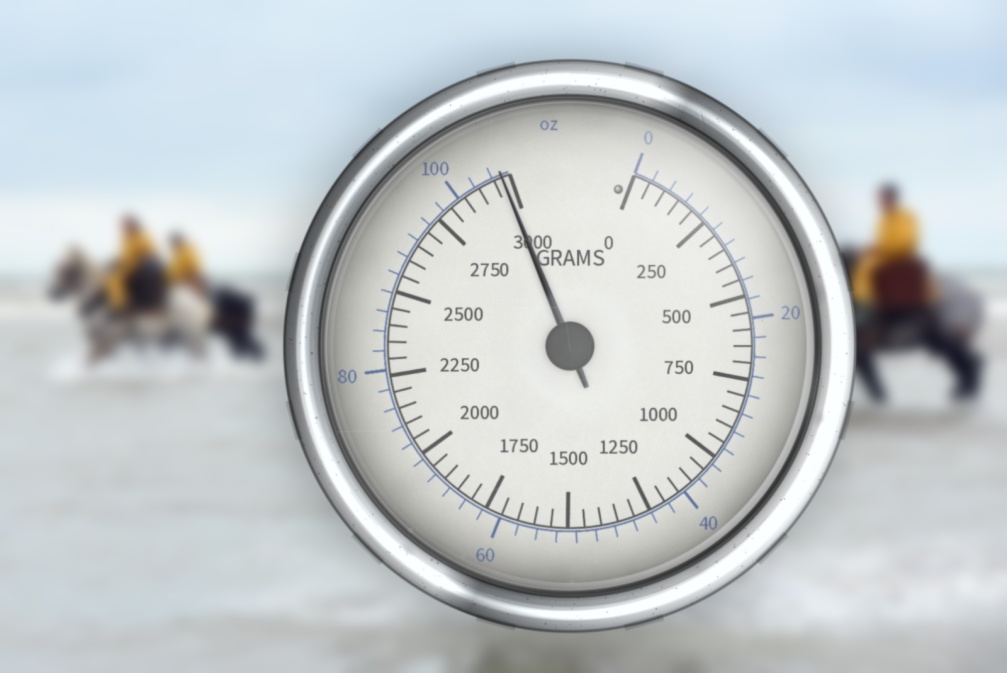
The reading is 2975 (g)
